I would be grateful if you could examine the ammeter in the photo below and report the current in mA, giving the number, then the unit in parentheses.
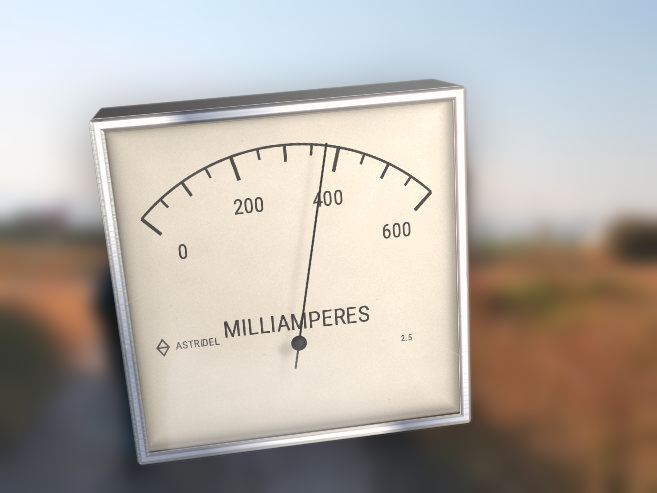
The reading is 375 (mA)
